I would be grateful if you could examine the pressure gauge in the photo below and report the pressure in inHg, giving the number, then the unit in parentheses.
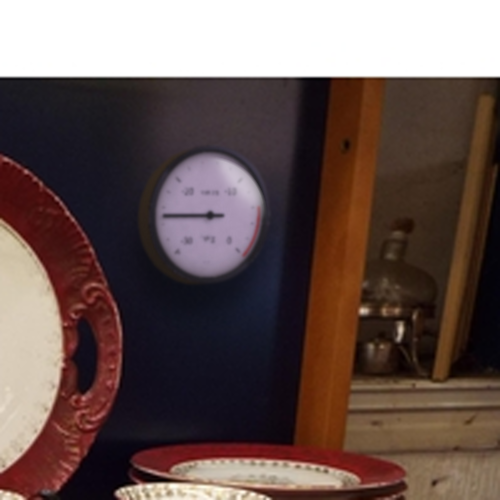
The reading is -25 (inHg)
